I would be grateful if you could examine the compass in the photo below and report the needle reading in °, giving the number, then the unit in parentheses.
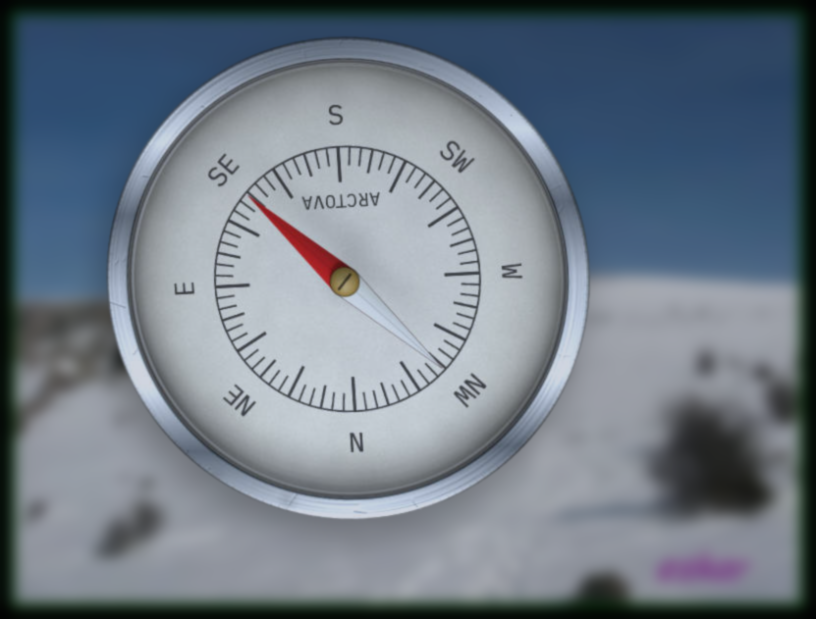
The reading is 135 (°)
